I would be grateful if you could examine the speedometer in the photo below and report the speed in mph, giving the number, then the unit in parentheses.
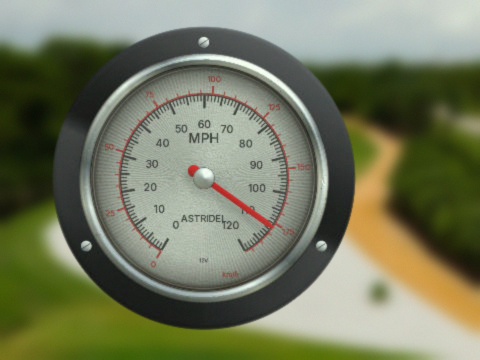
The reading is 110 (mph)
